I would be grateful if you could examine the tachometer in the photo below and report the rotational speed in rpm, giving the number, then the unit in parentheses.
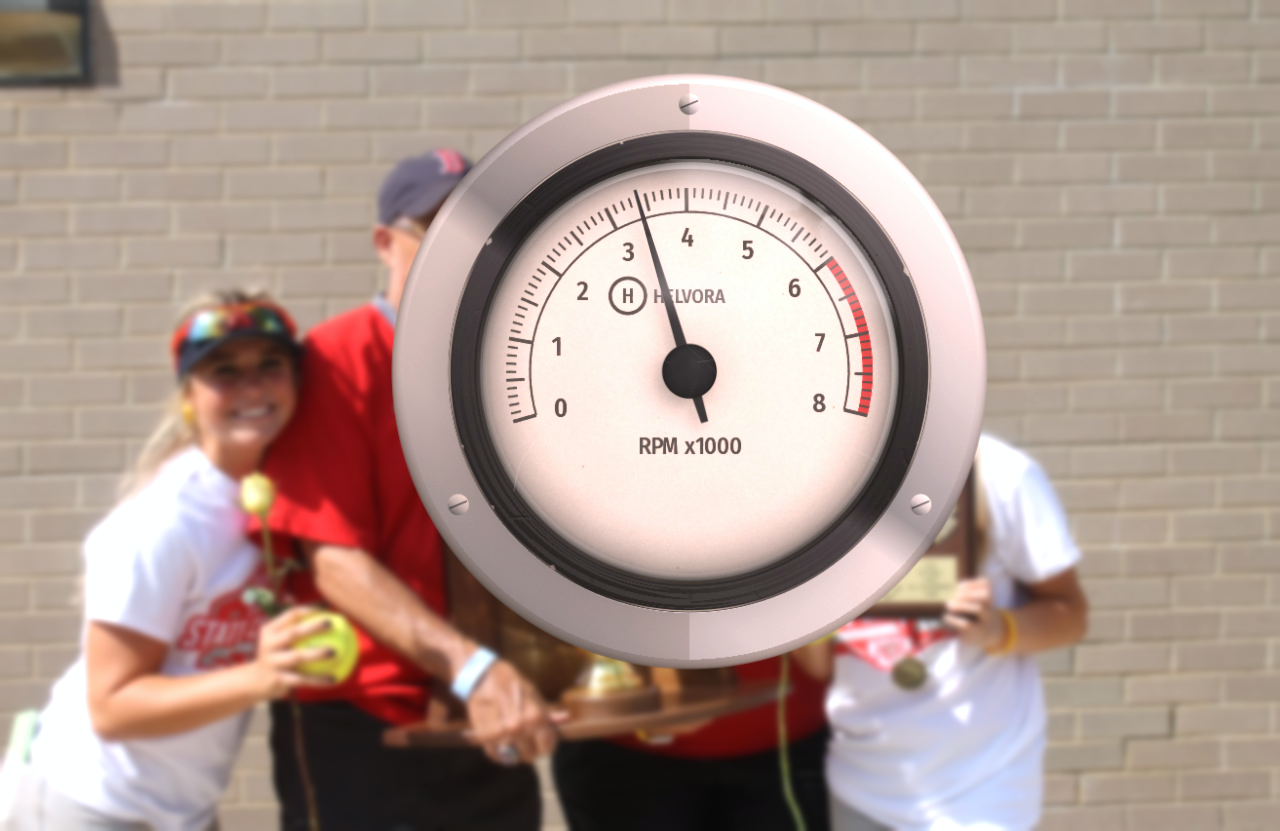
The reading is 3400 (rpm)
